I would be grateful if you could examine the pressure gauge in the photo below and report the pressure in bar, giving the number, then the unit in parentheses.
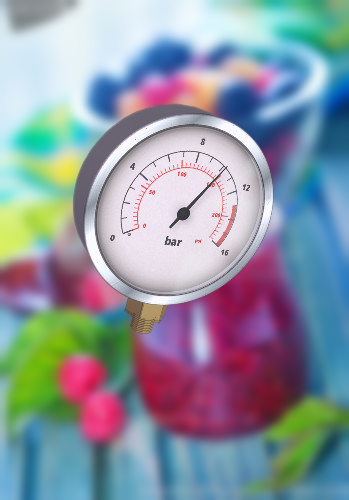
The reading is 10 (bar)
